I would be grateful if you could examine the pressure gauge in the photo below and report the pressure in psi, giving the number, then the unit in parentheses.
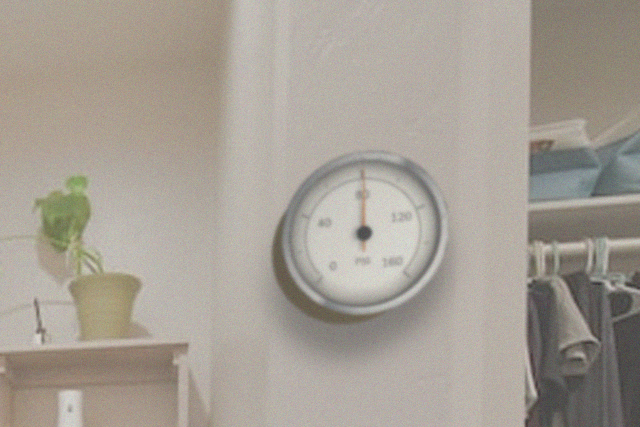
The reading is 80 (psi)
